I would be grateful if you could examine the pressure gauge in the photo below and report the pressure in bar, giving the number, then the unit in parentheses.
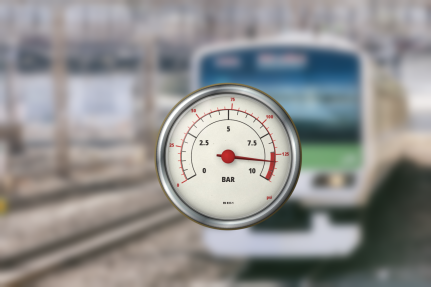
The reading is 9 (bar)
